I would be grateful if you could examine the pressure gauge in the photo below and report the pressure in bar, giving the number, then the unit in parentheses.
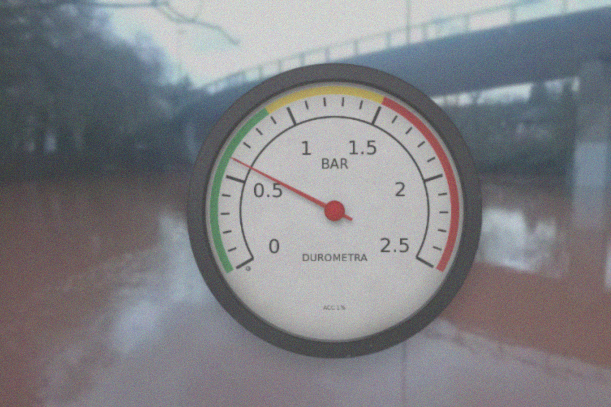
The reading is 0.6 (bar)
